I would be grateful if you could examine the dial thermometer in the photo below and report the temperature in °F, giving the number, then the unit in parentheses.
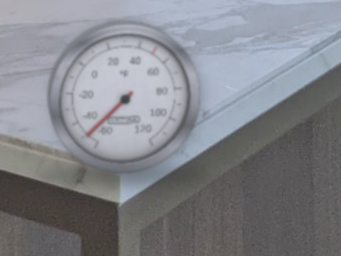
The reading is -50 (°F)
